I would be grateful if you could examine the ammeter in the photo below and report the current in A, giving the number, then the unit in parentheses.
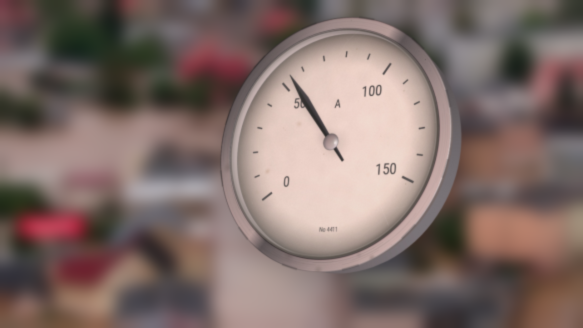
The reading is 55 (A)
